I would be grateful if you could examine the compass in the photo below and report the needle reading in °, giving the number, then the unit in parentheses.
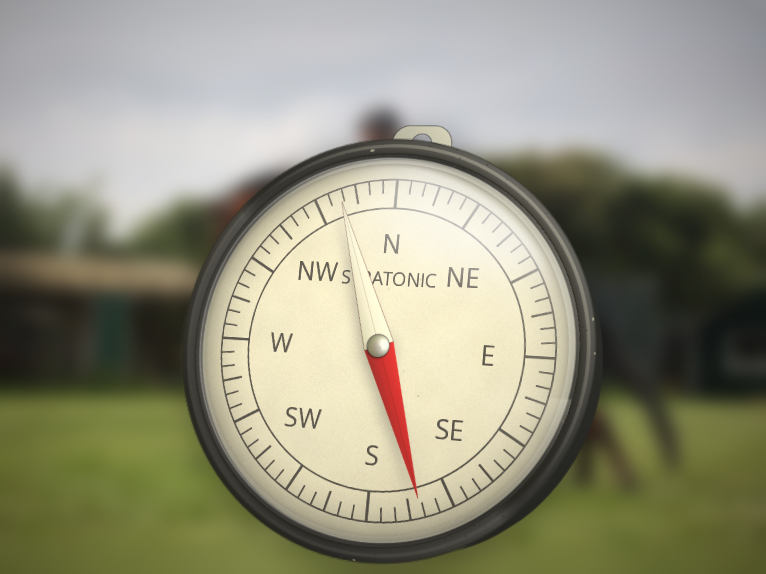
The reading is 160 (°)
